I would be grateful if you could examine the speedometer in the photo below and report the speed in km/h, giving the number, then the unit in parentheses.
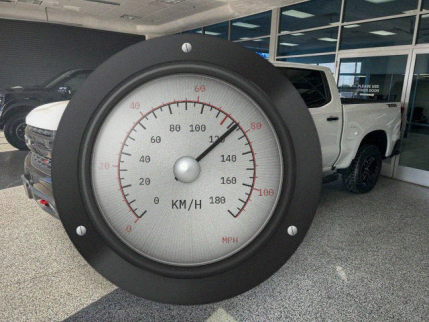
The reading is 122.5 (km/h)
